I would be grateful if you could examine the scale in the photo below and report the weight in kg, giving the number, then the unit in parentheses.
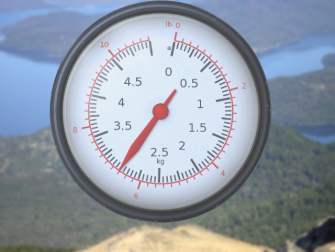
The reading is 3 (kg)
